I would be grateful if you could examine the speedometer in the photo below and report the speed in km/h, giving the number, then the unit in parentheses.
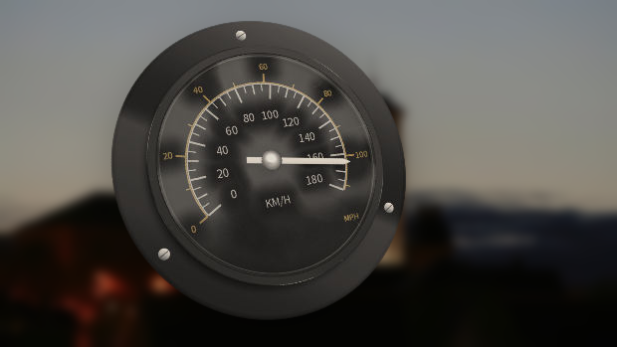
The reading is 165 (km/h)
